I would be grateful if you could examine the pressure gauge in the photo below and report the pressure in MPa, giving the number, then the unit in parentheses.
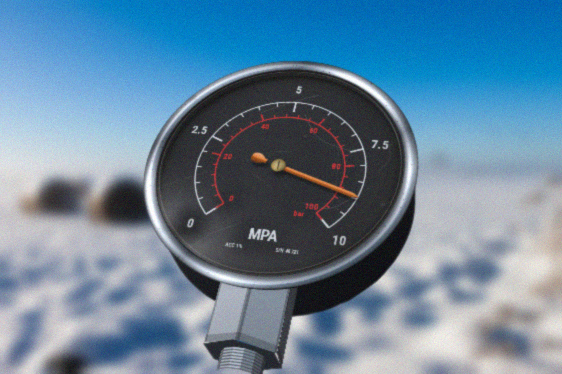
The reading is 9 (MPa)
